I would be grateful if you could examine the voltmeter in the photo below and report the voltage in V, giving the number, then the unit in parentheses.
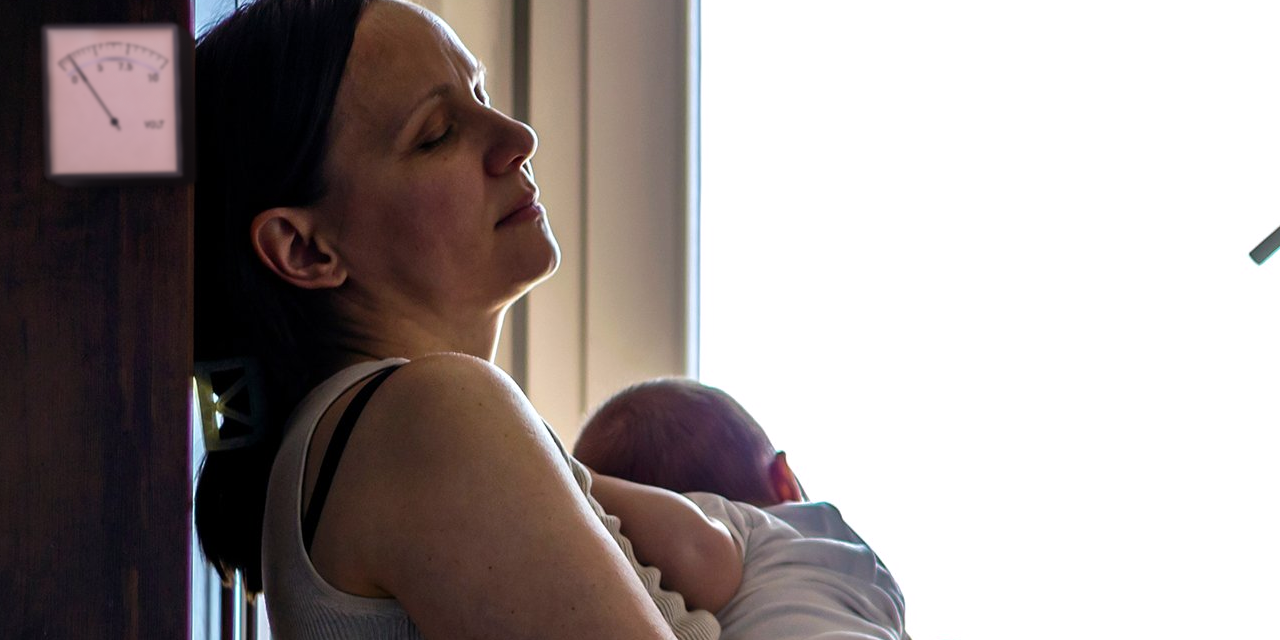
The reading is 2.5 (V)
